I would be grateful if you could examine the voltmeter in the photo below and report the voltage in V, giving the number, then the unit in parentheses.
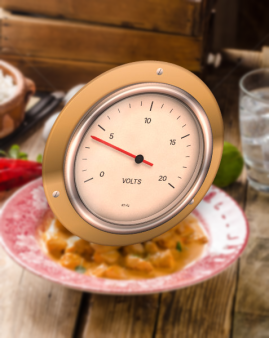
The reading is 4 (V)
